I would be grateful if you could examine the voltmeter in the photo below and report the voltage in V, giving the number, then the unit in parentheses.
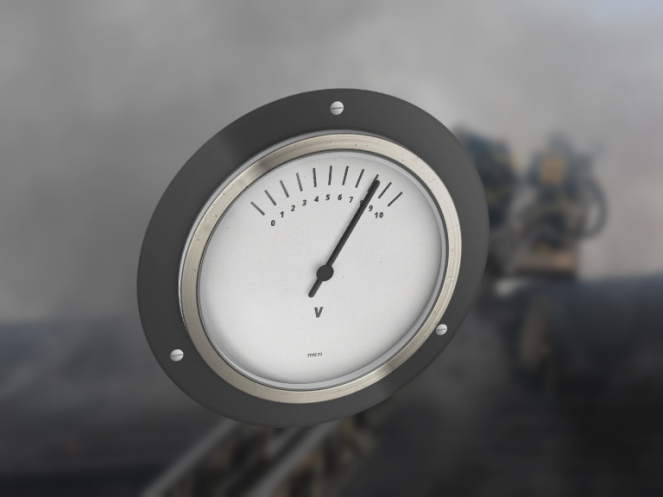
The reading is 8 (V)
